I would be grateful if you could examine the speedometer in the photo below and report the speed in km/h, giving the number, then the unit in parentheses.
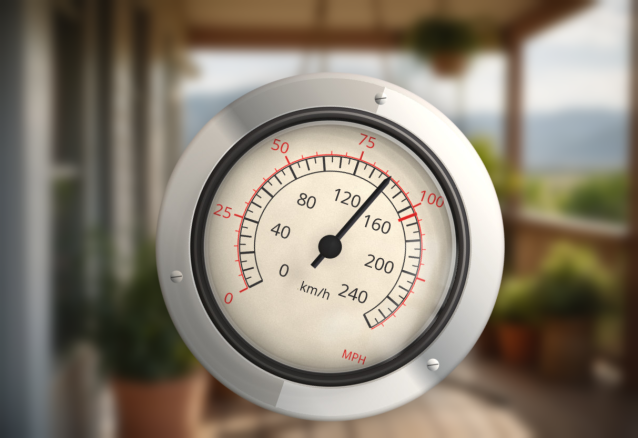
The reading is 140 (km/h)
